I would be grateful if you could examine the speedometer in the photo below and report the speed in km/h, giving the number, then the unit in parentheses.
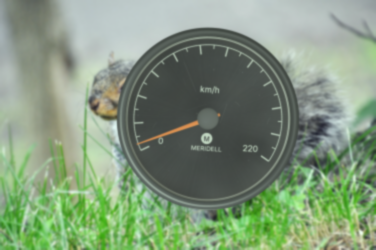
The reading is 5 (km/h)
